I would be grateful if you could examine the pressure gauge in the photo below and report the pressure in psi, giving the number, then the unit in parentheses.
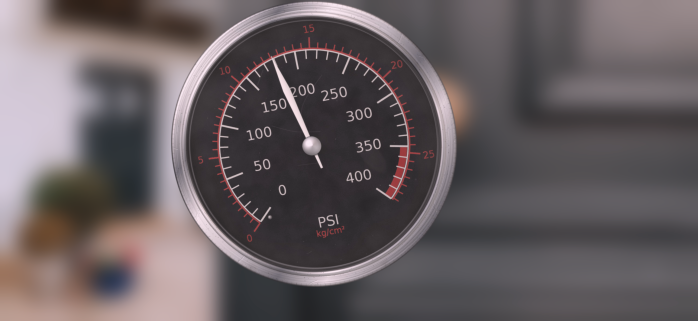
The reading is 180 (psi)
